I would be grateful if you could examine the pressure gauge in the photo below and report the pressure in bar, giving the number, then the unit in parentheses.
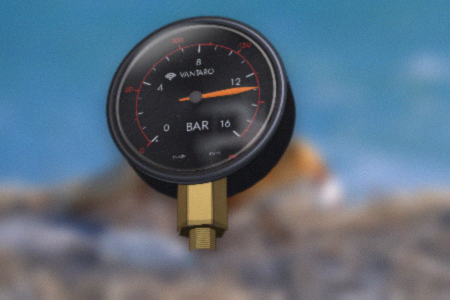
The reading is 13 (bar)
